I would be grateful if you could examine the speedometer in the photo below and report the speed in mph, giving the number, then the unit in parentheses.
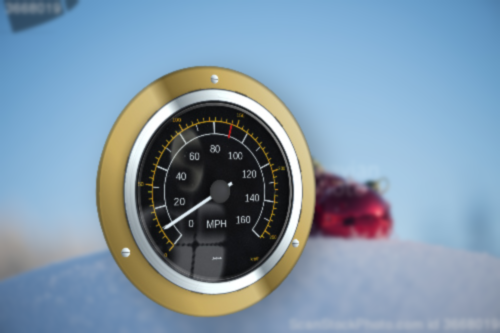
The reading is 10 (mph)
